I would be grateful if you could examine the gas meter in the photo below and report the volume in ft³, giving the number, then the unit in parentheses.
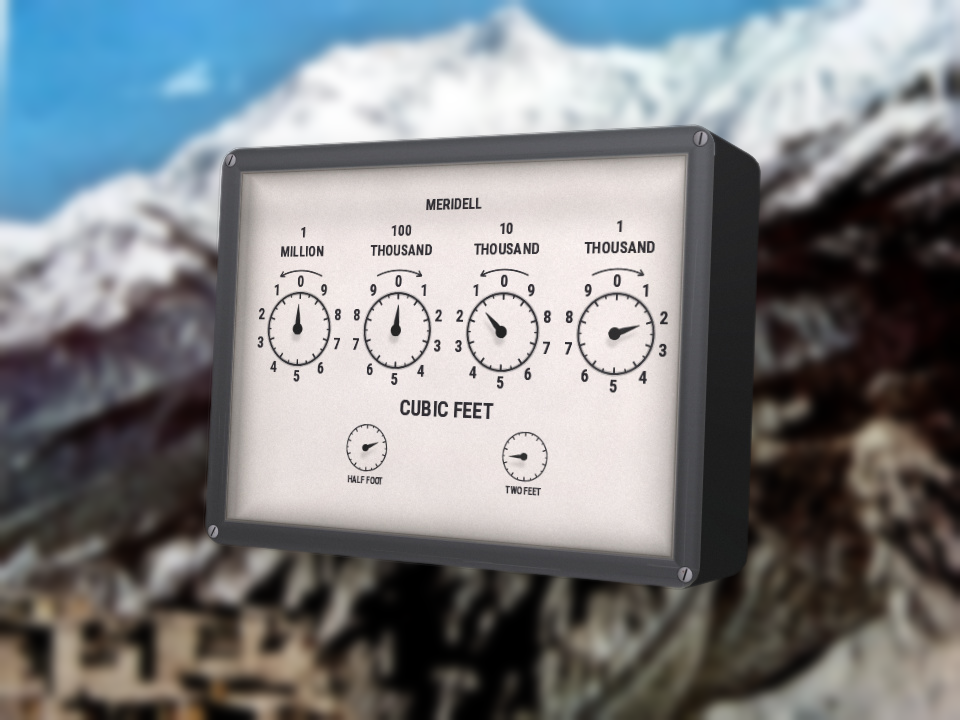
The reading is 1200 (ft³)
